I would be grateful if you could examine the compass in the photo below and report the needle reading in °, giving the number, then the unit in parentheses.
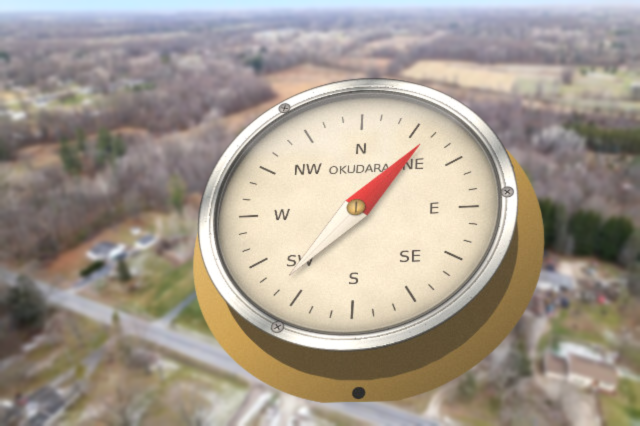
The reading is 40 (°)
